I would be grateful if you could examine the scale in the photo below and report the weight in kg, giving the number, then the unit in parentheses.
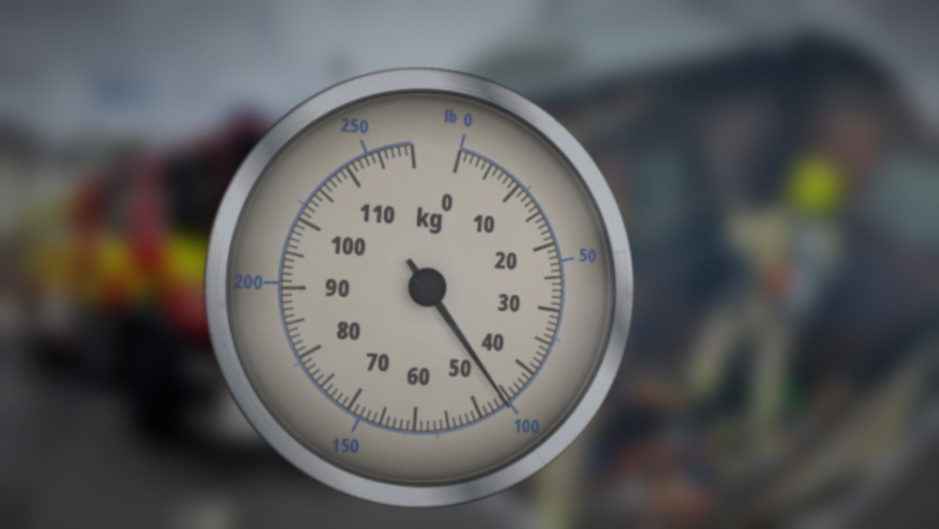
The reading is 46 (kg)
